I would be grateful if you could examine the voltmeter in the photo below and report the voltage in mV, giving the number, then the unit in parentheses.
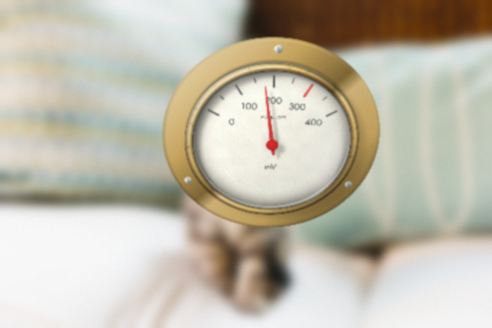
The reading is 175 (mV)
